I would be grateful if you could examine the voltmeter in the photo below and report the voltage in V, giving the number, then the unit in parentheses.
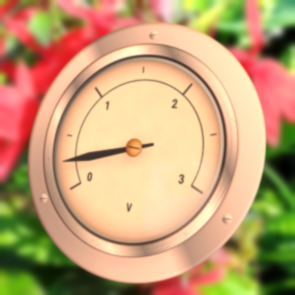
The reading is 0.25 (V)
